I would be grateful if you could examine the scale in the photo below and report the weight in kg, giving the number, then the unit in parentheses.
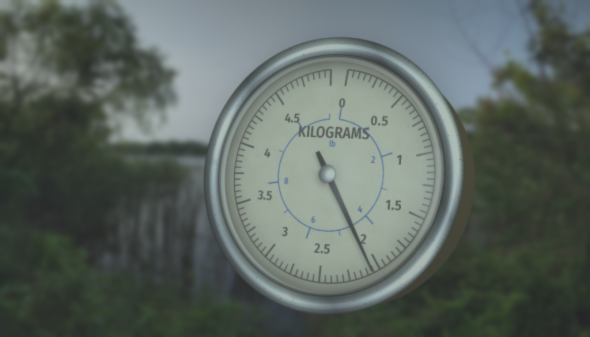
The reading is 2.05 (kg)
